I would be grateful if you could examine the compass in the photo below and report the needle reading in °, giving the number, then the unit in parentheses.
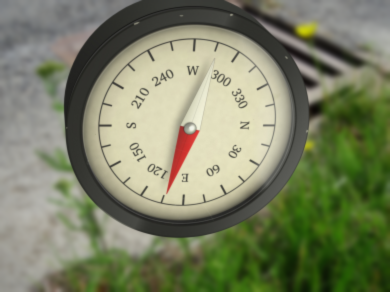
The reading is 105 (°)
